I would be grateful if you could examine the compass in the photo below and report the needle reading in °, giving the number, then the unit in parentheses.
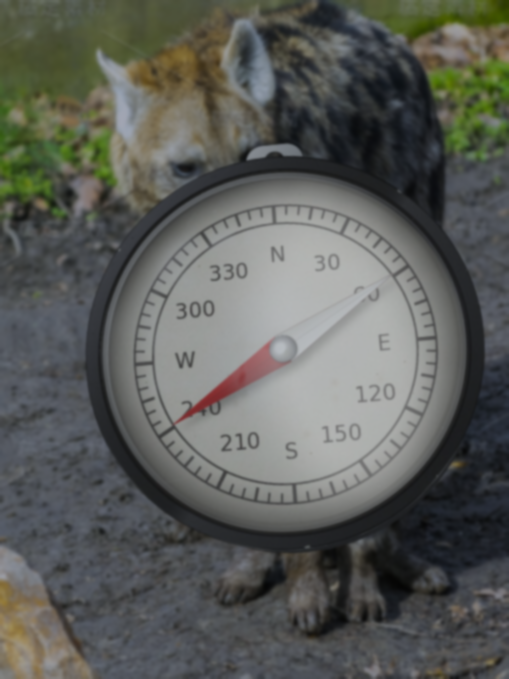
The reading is 240 (°)
